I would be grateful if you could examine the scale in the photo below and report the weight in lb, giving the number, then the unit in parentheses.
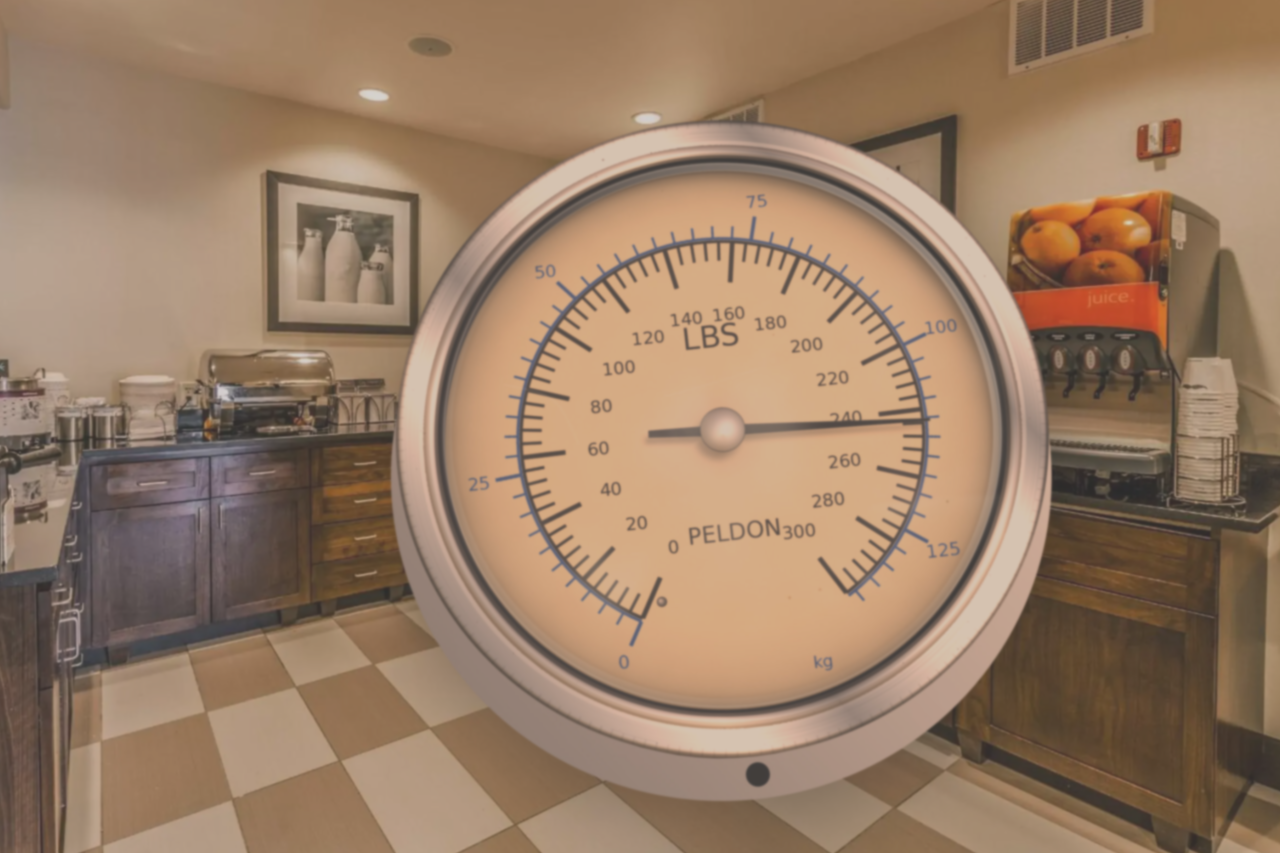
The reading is 244 (lb)
